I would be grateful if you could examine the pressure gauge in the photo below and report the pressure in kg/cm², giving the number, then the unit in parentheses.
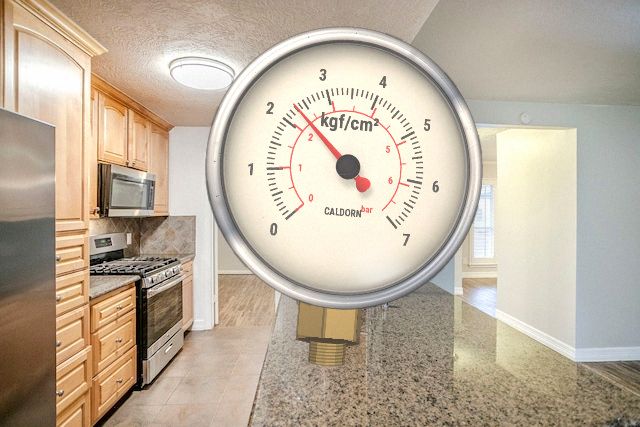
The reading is 2.3 (kg/cm²)
